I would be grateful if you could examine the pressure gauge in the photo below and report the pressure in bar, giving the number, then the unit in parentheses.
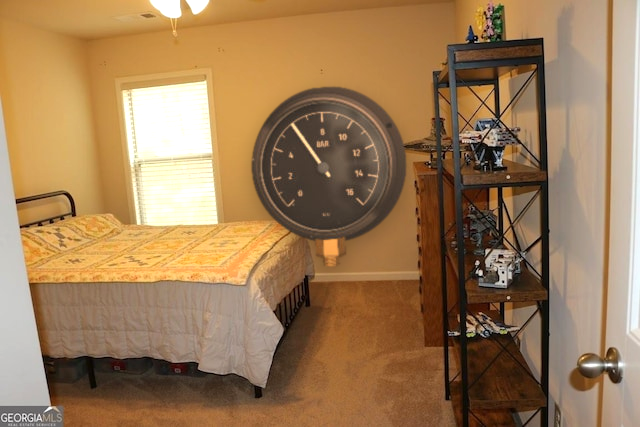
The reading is 6 (bar)
